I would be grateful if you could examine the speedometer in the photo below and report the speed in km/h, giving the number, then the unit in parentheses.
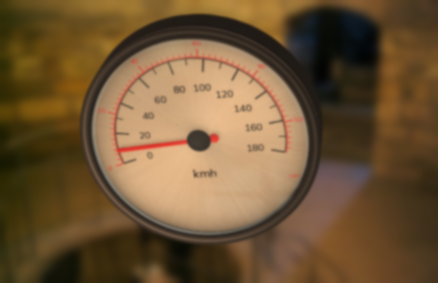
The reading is 10 (km/h)
